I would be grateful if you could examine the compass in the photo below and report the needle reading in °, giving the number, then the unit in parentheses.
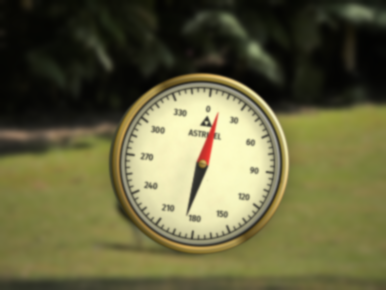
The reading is 10 (°)
